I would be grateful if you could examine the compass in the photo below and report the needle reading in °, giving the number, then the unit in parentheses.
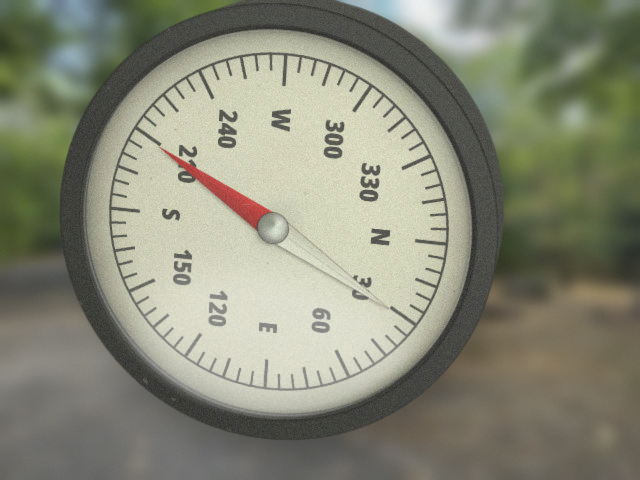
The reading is 210 (°)
